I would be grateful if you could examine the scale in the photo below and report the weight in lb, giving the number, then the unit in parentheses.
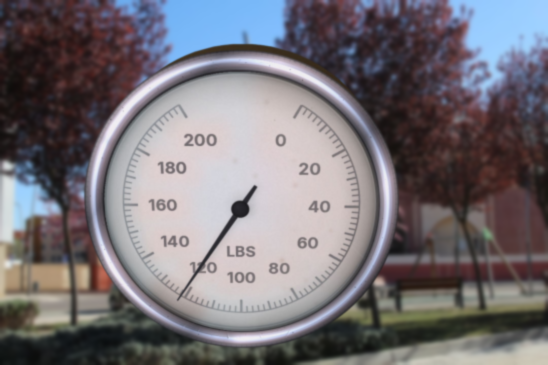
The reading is 122 (lb)
